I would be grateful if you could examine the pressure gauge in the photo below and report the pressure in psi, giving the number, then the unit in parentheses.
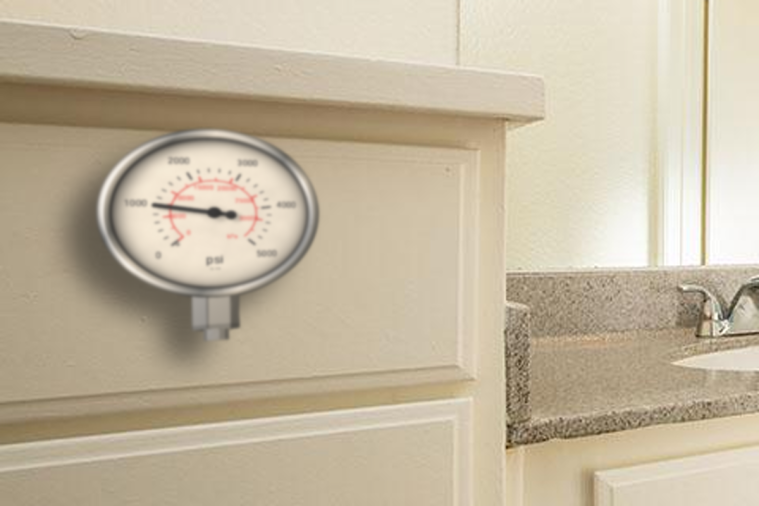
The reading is 1000 (psi)
